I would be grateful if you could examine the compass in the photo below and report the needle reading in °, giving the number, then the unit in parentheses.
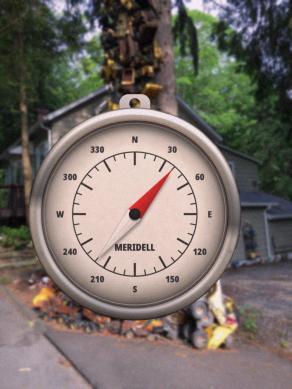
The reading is 40 (°)
